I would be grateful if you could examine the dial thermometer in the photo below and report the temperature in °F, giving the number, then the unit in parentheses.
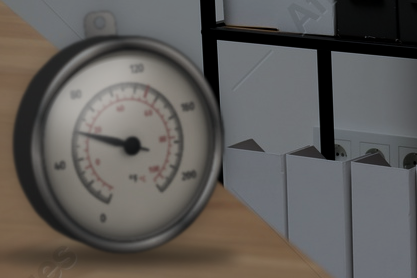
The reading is 60 (°F)
